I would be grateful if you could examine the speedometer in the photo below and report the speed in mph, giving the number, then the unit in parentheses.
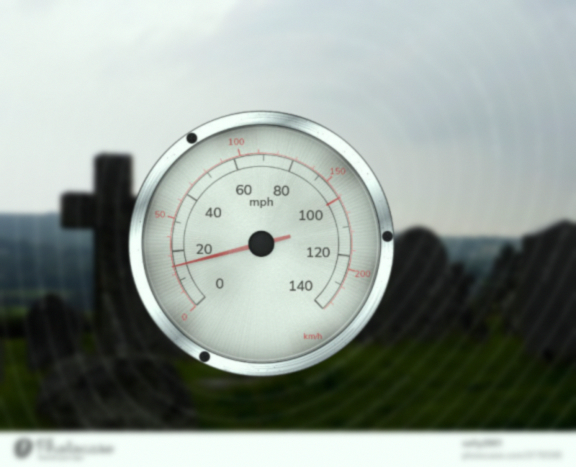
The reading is 15 (mph)
